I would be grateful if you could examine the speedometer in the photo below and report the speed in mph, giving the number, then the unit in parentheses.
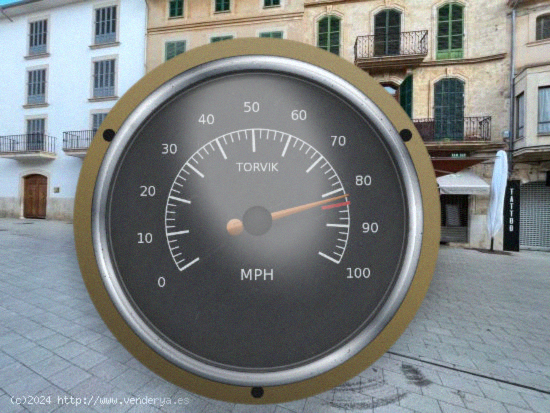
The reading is 82 (mph)
